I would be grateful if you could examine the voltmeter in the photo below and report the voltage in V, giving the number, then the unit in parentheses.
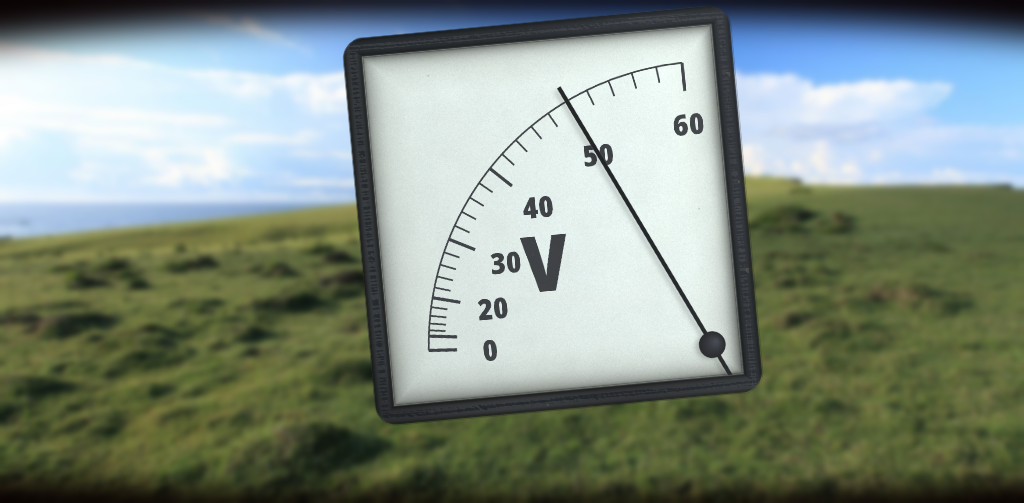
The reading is 50 (V)
